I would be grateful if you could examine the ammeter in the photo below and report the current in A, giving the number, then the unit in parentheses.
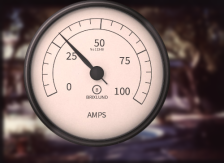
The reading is 30 (A)
